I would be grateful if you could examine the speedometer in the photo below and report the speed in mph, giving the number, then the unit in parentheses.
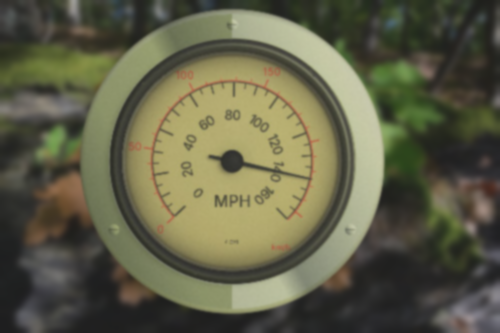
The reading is 140 (mph)
